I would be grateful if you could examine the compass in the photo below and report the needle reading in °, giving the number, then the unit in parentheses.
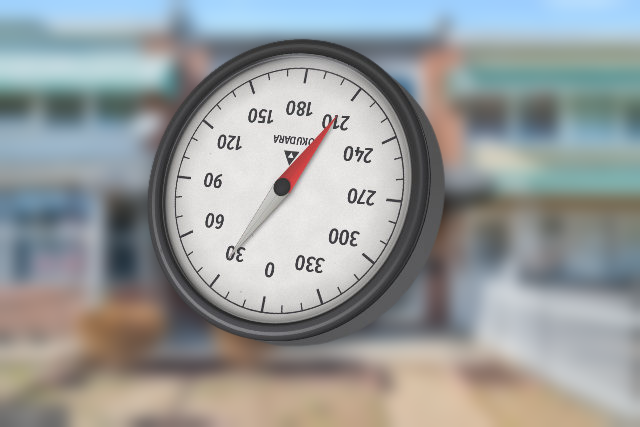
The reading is 210 (°)
